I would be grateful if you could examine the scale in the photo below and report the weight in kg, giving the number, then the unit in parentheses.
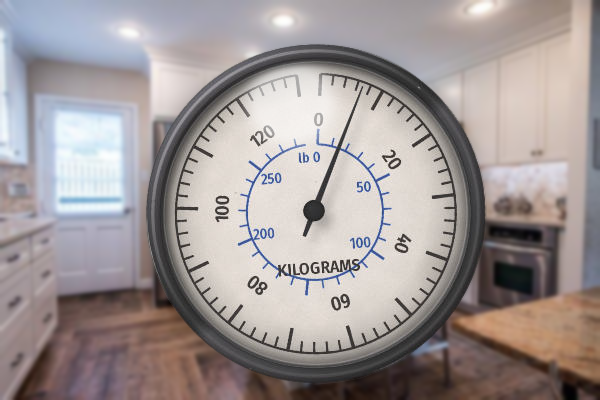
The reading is 7 (kg)
